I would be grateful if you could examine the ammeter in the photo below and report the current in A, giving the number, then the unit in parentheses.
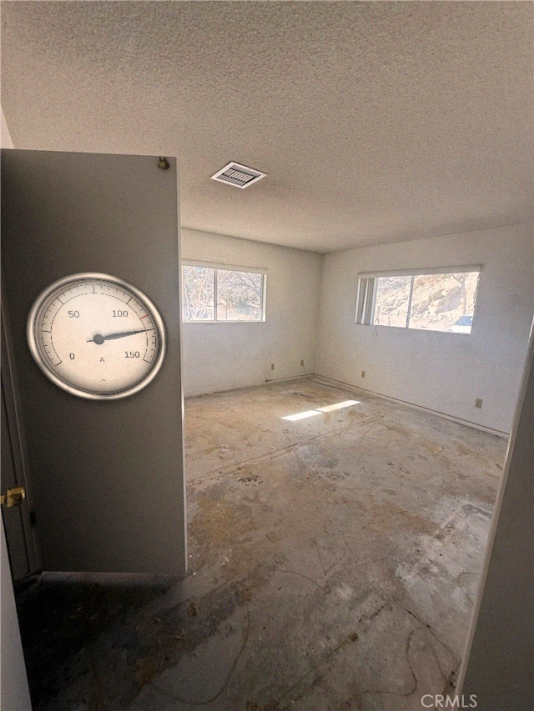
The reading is 125 (A)
